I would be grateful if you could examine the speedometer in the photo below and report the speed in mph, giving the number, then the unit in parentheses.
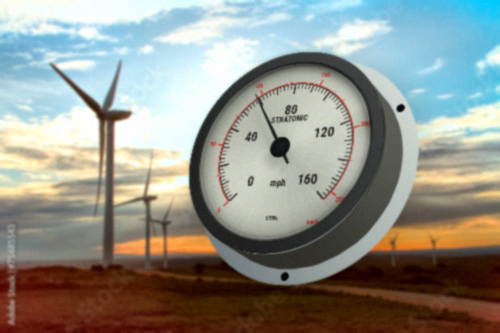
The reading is 60 (mph)
